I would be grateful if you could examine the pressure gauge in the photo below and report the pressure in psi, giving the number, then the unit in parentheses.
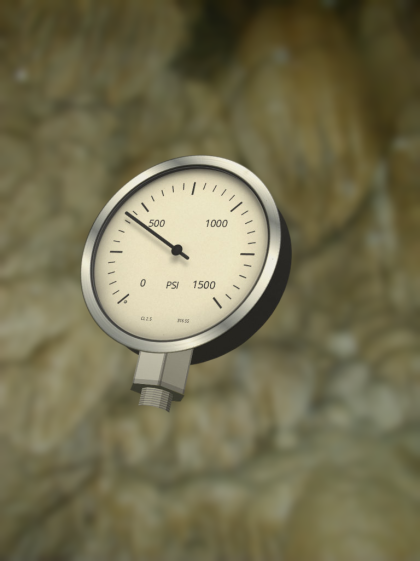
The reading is 425 (psi)
